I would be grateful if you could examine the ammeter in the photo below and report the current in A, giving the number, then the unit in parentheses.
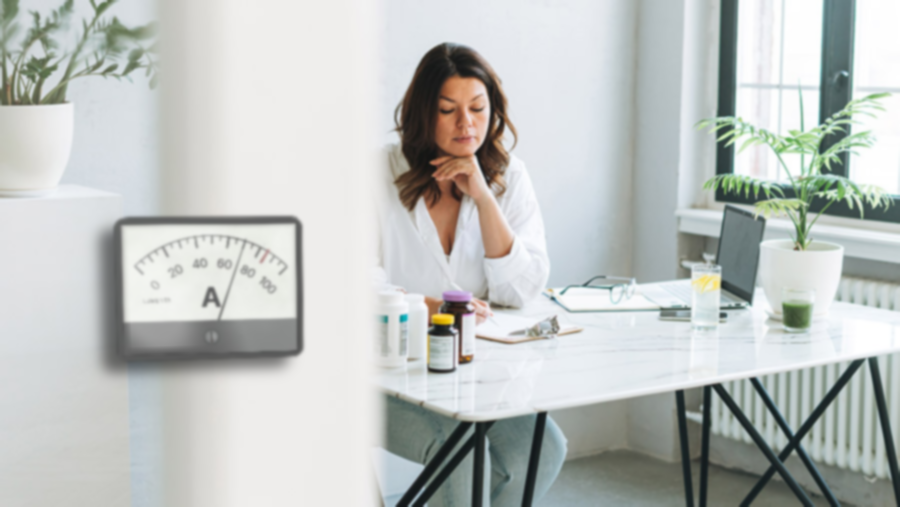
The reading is 70 (A)
